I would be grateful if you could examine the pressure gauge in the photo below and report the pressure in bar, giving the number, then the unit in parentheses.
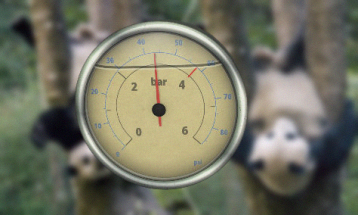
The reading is 3 (bar)
